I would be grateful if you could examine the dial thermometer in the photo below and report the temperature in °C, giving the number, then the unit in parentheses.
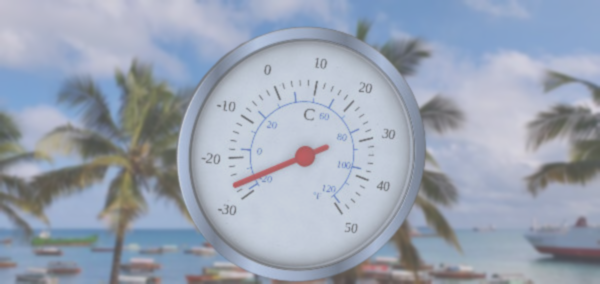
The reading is -26 (°C)
